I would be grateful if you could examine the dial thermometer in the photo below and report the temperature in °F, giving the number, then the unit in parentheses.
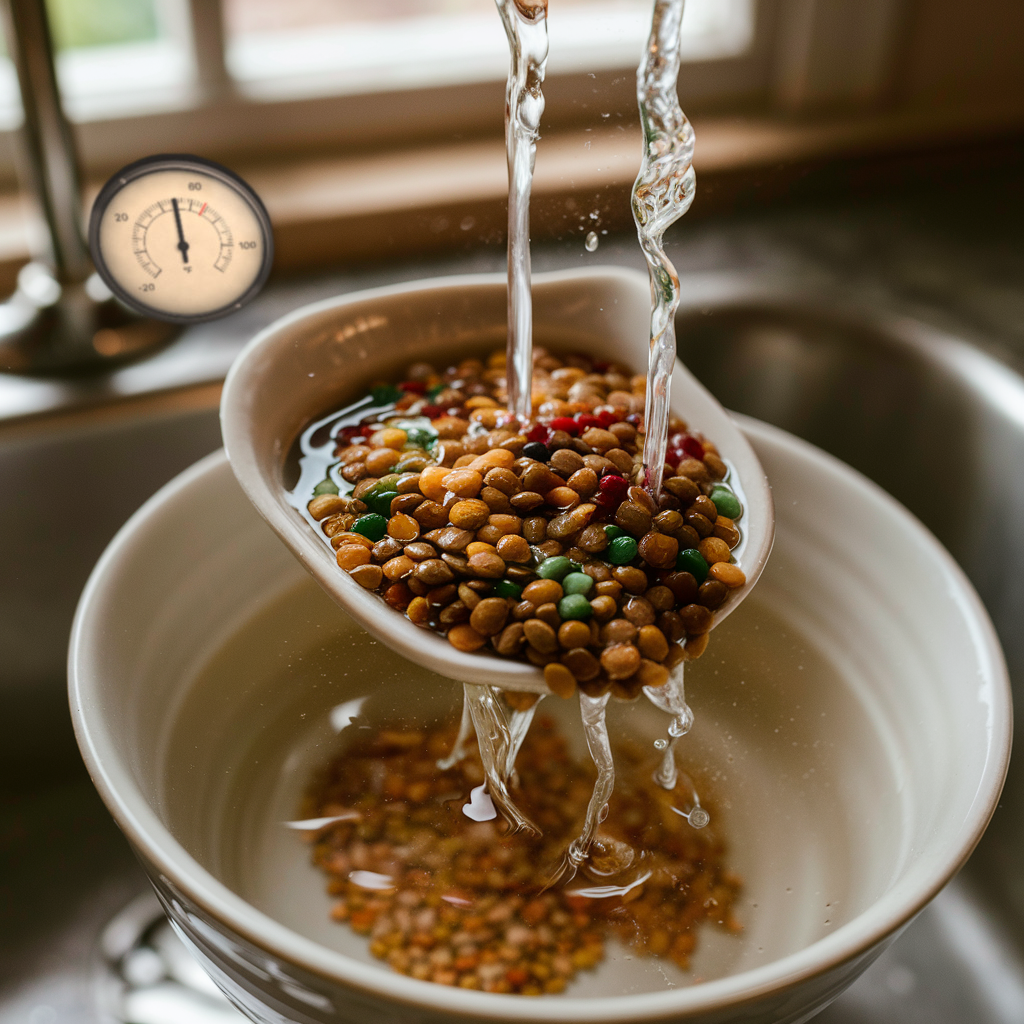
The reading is 50 (°F)
